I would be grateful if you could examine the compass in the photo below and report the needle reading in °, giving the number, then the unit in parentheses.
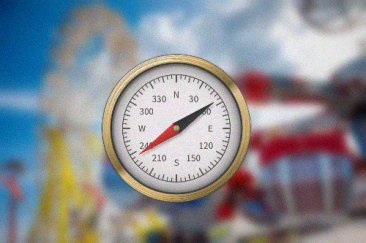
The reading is 235 (°)
